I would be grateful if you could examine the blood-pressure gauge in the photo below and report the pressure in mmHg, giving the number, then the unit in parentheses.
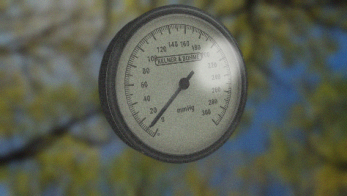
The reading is 10 (mmHg)
